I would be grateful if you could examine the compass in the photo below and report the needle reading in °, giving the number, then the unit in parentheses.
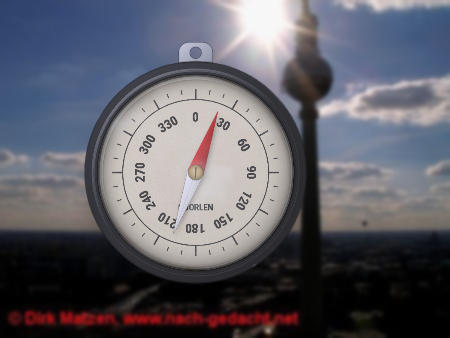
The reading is 20 (°)
